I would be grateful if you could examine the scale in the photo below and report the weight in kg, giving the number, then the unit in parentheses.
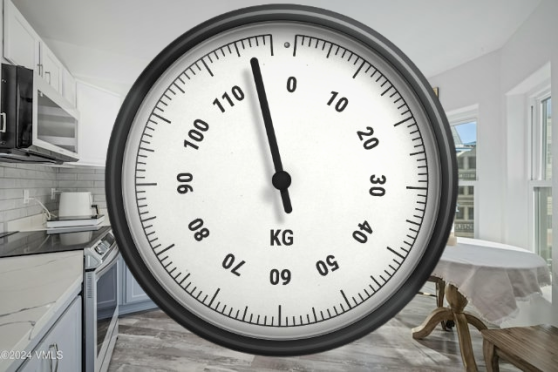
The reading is 117 (kg)
